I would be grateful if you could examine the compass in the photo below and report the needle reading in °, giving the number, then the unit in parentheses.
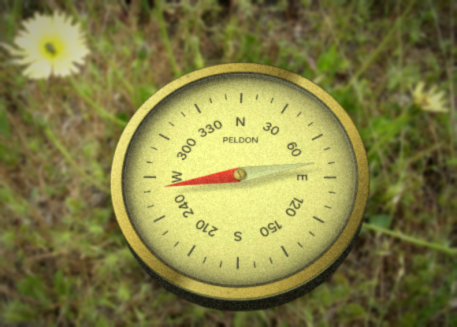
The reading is 260 (°)
